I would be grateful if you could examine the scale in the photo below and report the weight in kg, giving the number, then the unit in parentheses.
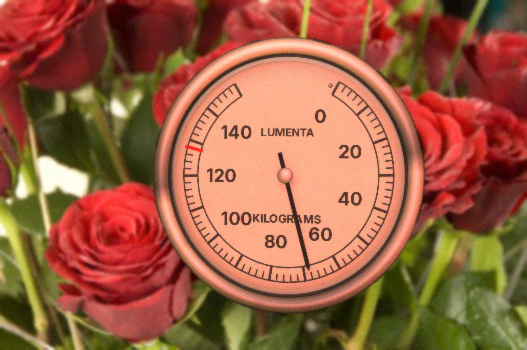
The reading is 68 (kg)
